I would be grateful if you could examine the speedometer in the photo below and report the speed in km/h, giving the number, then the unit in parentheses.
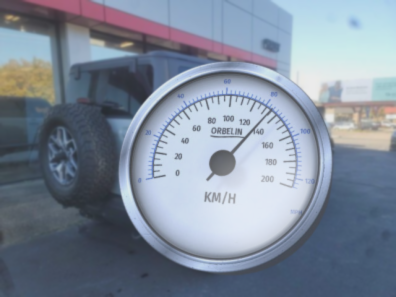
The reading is 135 (km/h)
